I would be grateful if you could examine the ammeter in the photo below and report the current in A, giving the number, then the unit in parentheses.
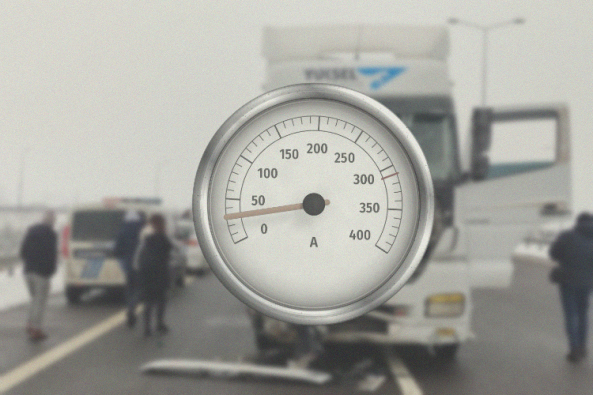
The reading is 30 (A)
